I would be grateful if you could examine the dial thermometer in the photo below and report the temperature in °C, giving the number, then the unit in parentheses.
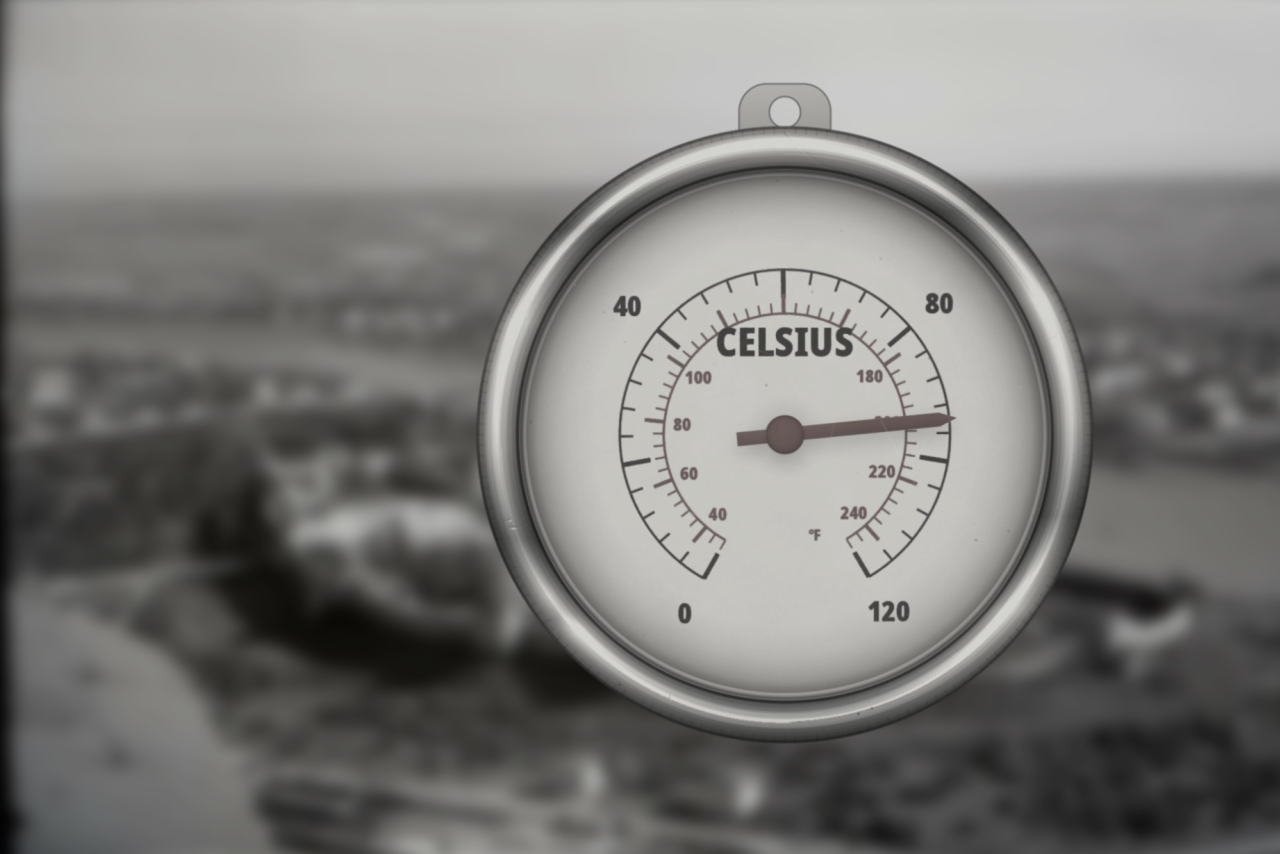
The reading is 94 (°C)
